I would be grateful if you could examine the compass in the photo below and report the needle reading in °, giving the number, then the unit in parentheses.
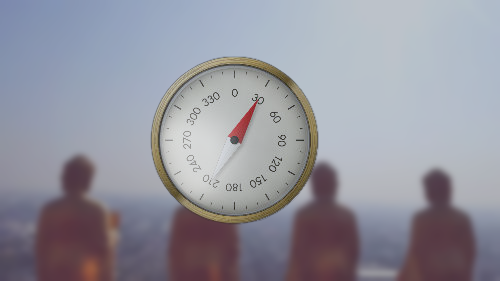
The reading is 30 (°)
